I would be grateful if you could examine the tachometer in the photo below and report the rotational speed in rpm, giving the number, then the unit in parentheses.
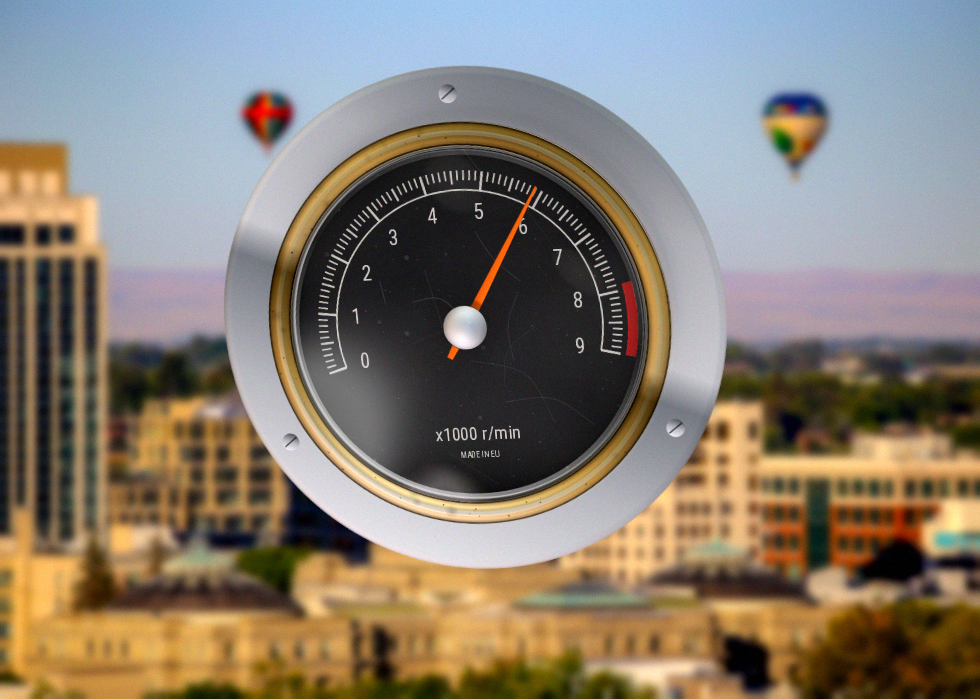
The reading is 5900 (rpm)
